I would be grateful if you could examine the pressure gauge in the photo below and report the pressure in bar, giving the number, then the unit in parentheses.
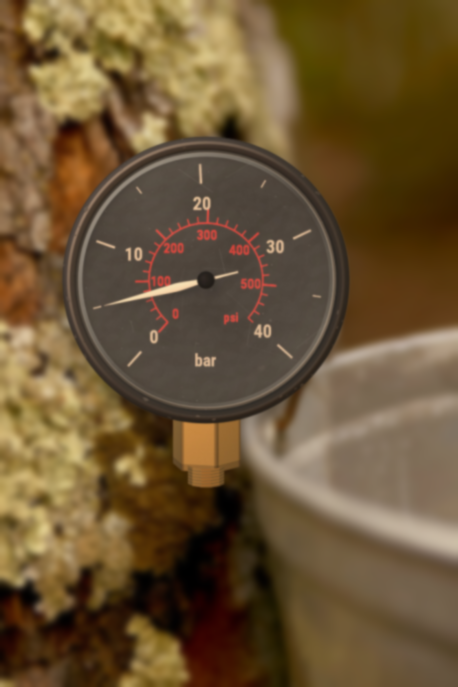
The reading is 5 (bar)
